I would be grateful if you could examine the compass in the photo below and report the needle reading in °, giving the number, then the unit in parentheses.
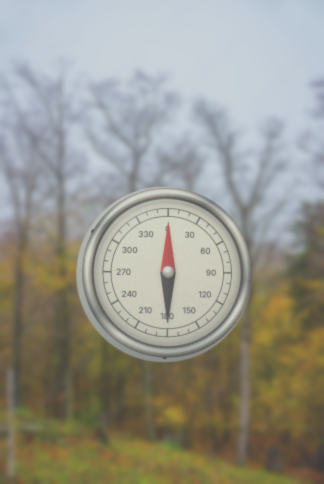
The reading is 0 (°)
